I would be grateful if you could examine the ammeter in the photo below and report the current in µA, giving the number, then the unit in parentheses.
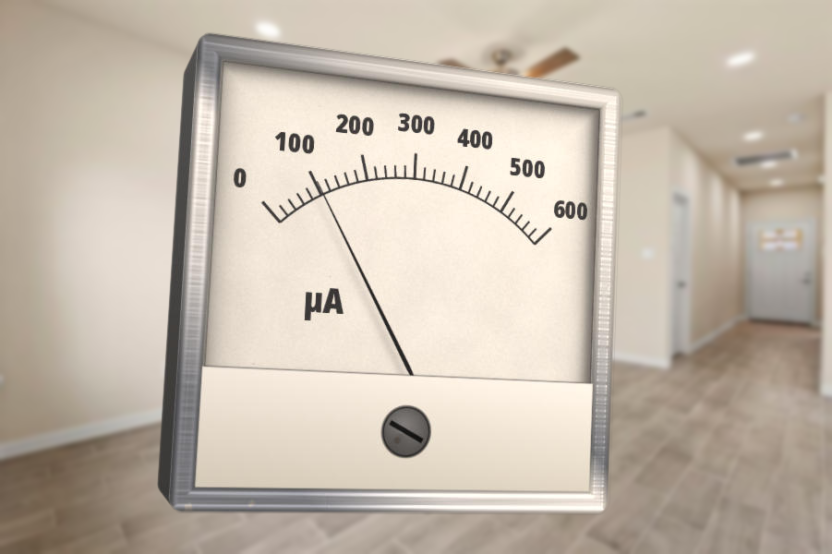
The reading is 100 (µA)
